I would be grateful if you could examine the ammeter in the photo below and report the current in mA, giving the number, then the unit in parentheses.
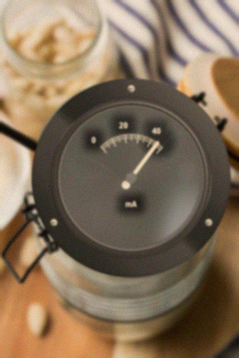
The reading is 45 (mA)
